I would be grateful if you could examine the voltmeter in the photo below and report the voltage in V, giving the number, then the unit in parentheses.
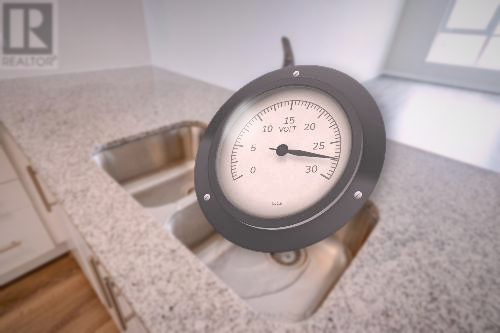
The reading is 27.5 (V)
